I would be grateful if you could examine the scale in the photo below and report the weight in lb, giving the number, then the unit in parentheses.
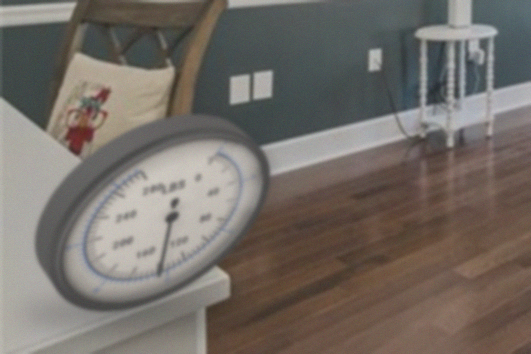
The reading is 140 (lb)
